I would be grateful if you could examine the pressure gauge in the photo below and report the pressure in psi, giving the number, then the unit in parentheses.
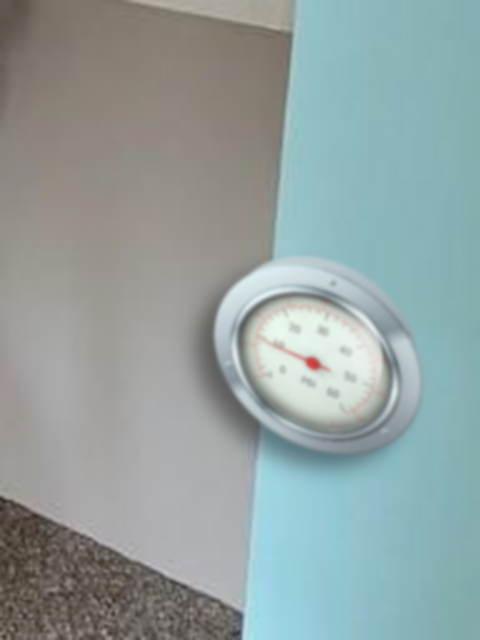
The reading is 10 (psi)
